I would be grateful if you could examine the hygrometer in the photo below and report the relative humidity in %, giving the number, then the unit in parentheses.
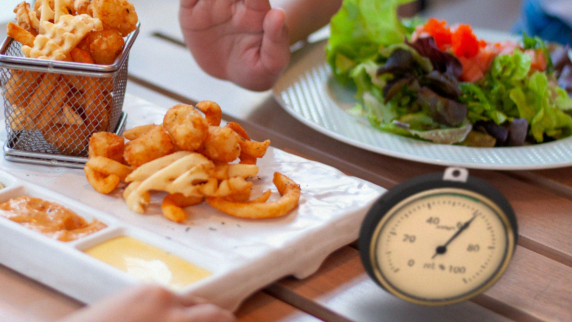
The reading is 60 (%)
